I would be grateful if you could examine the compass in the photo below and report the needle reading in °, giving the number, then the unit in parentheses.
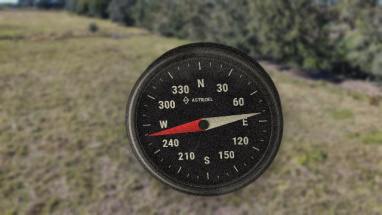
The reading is 260 (°)
